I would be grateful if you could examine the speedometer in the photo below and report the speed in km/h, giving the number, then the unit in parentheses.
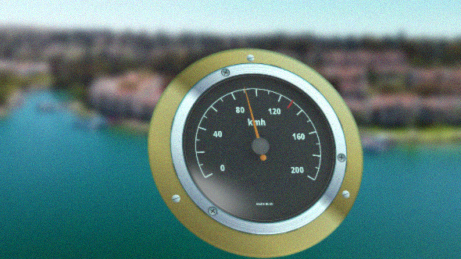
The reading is 90 (km/h)
